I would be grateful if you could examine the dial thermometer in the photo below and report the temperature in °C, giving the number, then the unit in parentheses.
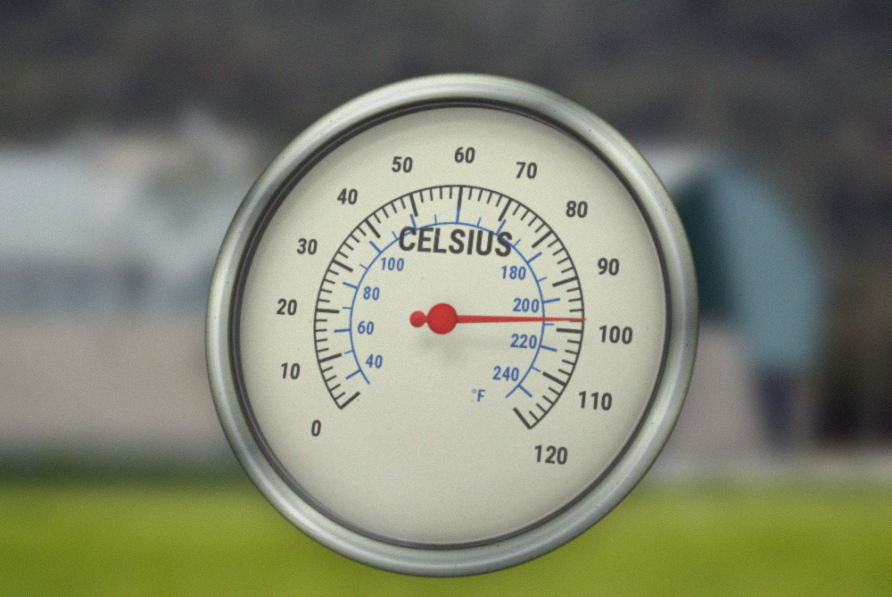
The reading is 98 (°C)
